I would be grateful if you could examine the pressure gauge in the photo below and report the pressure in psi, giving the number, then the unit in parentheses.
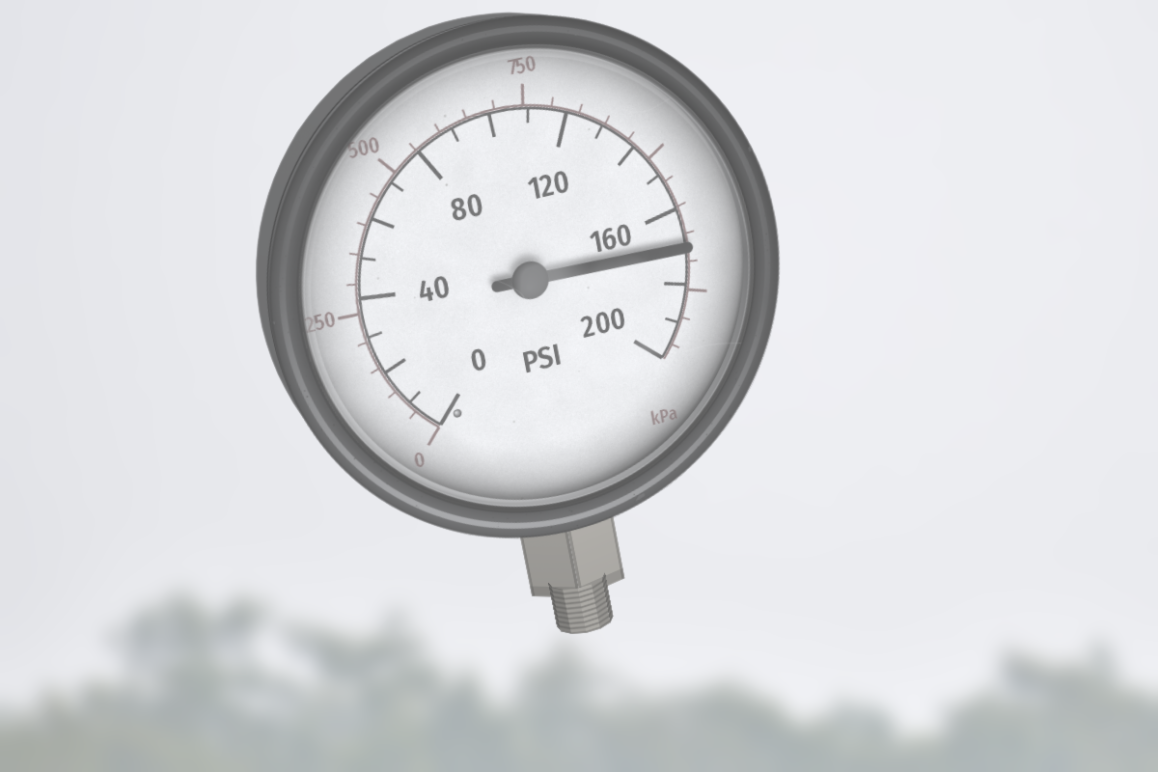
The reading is 170 (psi)
